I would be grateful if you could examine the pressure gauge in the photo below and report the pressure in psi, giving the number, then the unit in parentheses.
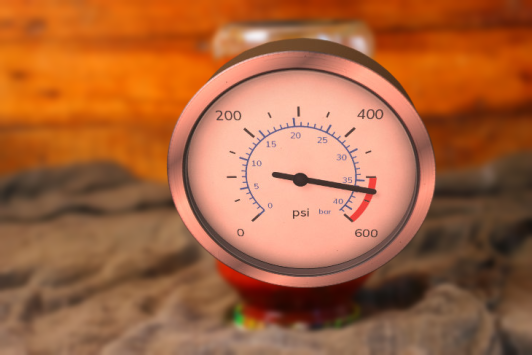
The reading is 525 (psi)
